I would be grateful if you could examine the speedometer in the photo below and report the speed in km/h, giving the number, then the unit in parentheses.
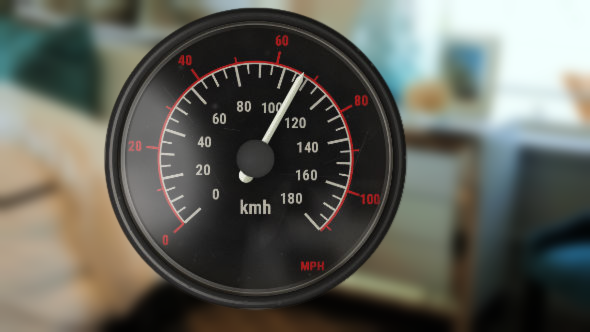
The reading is 107.5 (km/h)
